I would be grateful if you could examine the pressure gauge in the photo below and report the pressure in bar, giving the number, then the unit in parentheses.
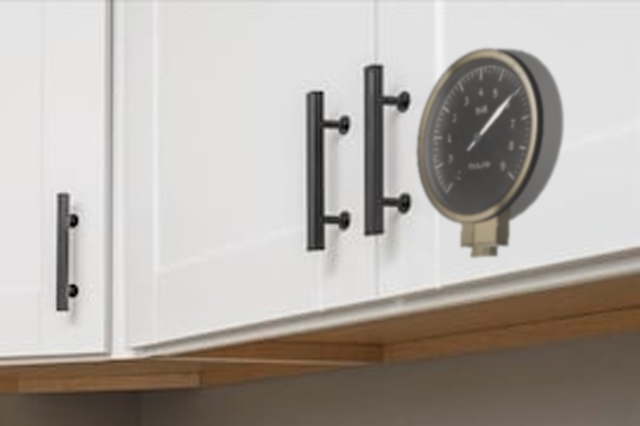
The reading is 6 (bar)
